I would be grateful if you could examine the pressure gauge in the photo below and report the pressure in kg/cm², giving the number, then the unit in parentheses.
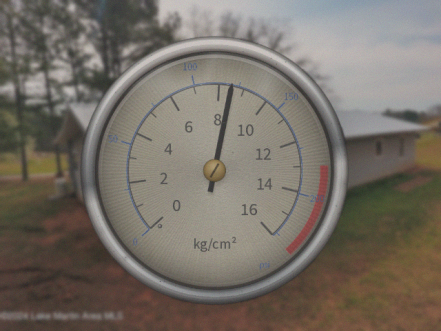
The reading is 8.5 (kg/cm²)
